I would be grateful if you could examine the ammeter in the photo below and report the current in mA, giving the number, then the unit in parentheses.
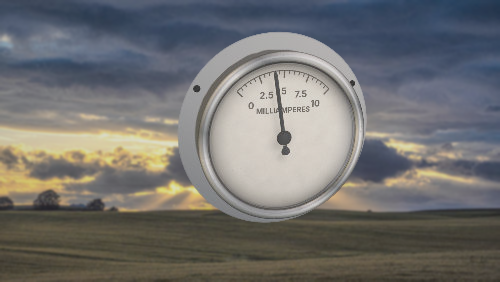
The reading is 4 (mA)
